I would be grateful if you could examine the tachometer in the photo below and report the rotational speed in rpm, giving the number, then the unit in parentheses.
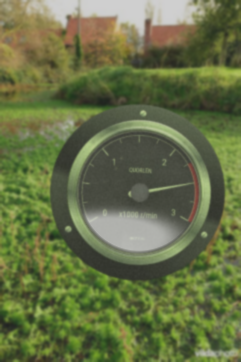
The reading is 2500 (rpm)
